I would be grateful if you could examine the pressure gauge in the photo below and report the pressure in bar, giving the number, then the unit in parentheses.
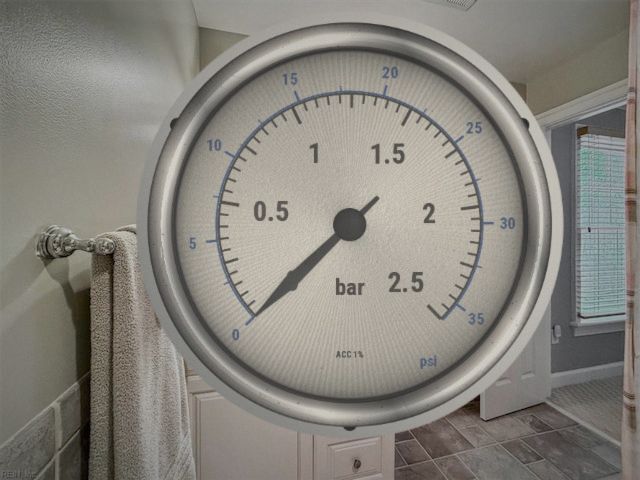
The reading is 0 (bar)
